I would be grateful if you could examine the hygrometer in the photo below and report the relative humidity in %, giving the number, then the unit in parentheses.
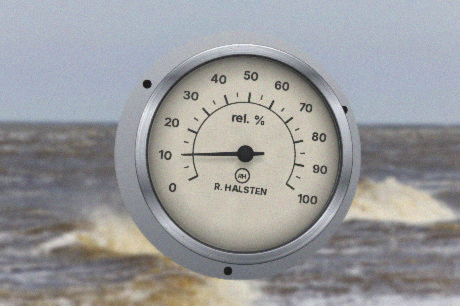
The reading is 10 (%)
